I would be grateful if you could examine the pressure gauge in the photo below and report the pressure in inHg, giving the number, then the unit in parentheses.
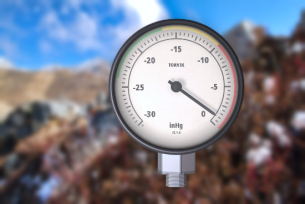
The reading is -1 (inHg)
